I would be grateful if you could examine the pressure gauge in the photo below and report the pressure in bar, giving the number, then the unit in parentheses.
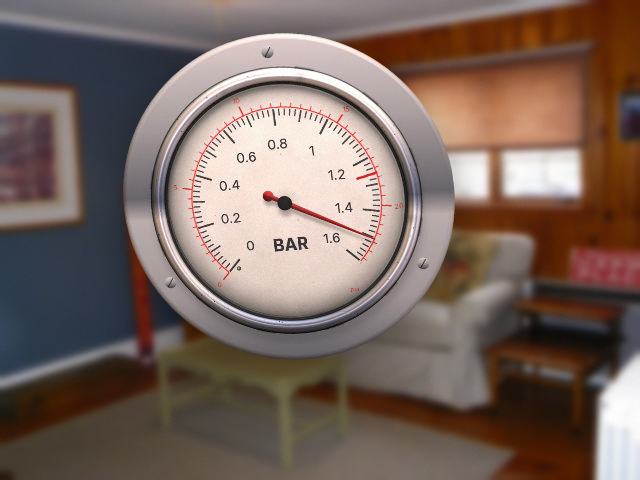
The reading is 1.5 (bar)
